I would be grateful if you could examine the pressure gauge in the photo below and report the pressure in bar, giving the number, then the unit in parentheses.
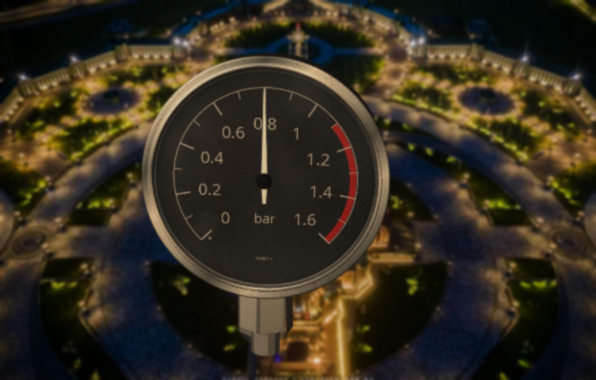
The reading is 0.8 (bar)
